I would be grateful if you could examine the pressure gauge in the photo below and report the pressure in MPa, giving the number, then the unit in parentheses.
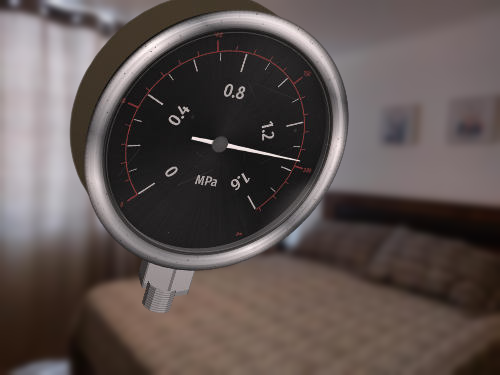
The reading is 1.35 (MPa)
